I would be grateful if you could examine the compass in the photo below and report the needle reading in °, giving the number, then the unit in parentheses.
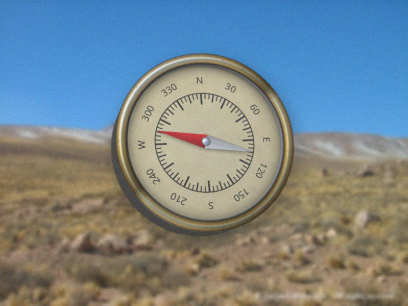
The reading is 285 (°)
